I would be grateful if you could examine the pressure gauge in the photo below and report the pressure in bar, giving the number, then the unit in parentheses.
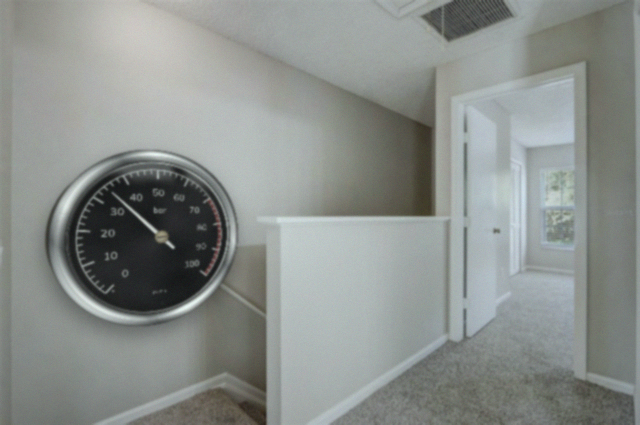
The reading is 34 (bar)
